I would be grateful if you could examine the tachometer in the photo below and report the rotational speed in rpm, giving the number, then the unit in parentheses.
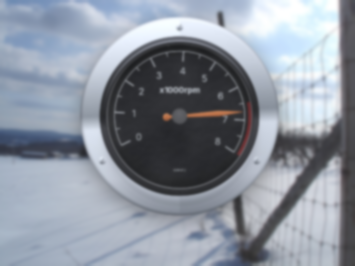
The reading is 6750 (rpm)
